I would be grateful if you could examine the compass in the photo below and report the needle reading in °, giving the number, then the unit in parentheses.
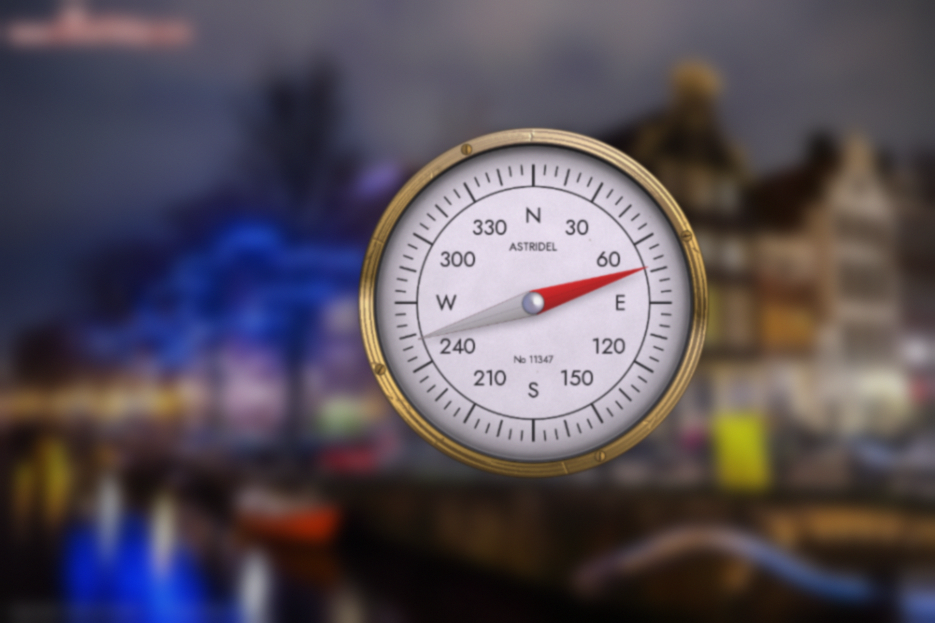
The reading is 72.5 (°)
